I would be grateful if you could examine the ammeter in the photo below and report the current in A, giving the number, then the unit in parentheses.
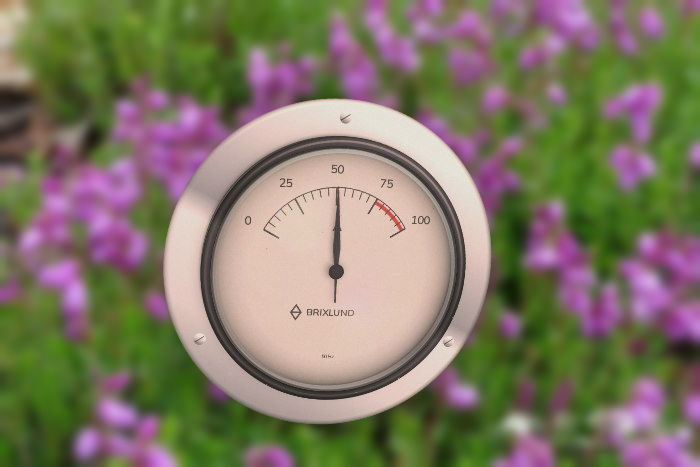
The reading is 50 (A)
